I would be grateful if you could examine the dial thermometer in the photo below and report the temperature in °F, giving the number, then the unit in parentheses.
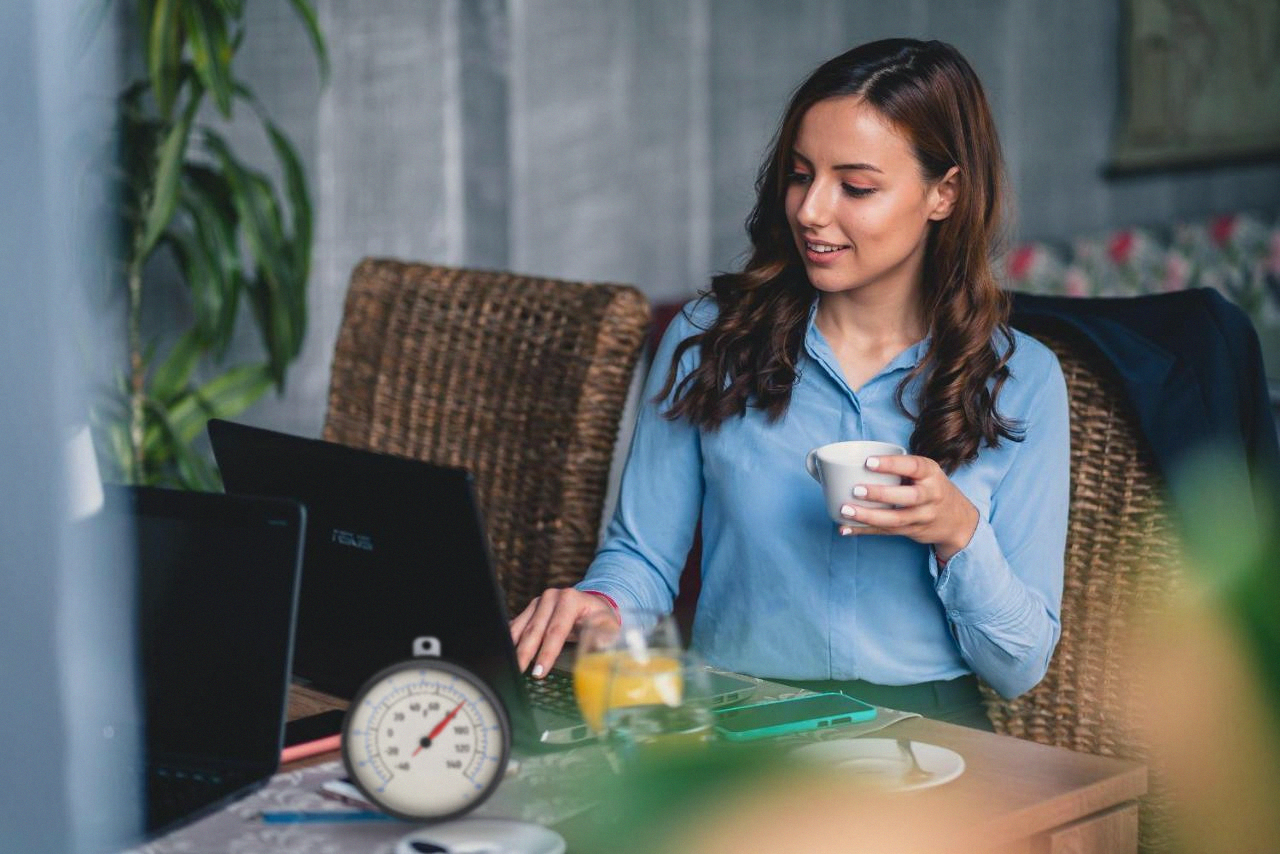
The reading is 80 (°F)
